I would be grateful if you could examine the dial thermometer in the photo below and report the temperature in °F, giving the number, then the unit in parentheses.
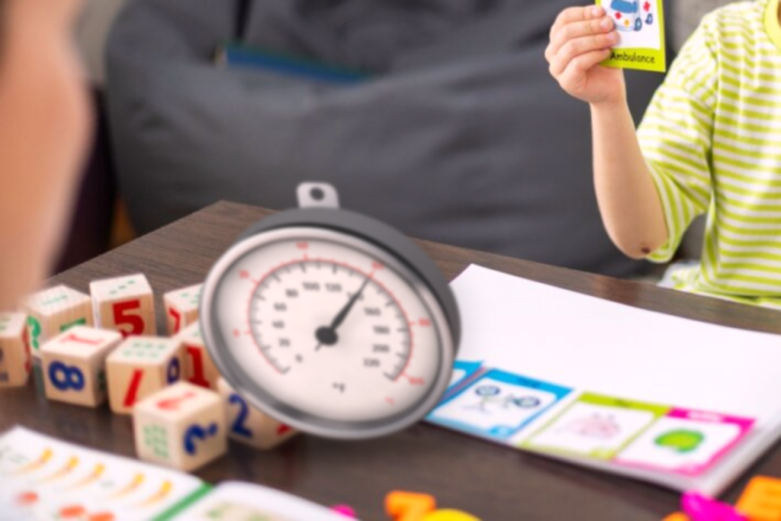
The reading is 140 (°F)
